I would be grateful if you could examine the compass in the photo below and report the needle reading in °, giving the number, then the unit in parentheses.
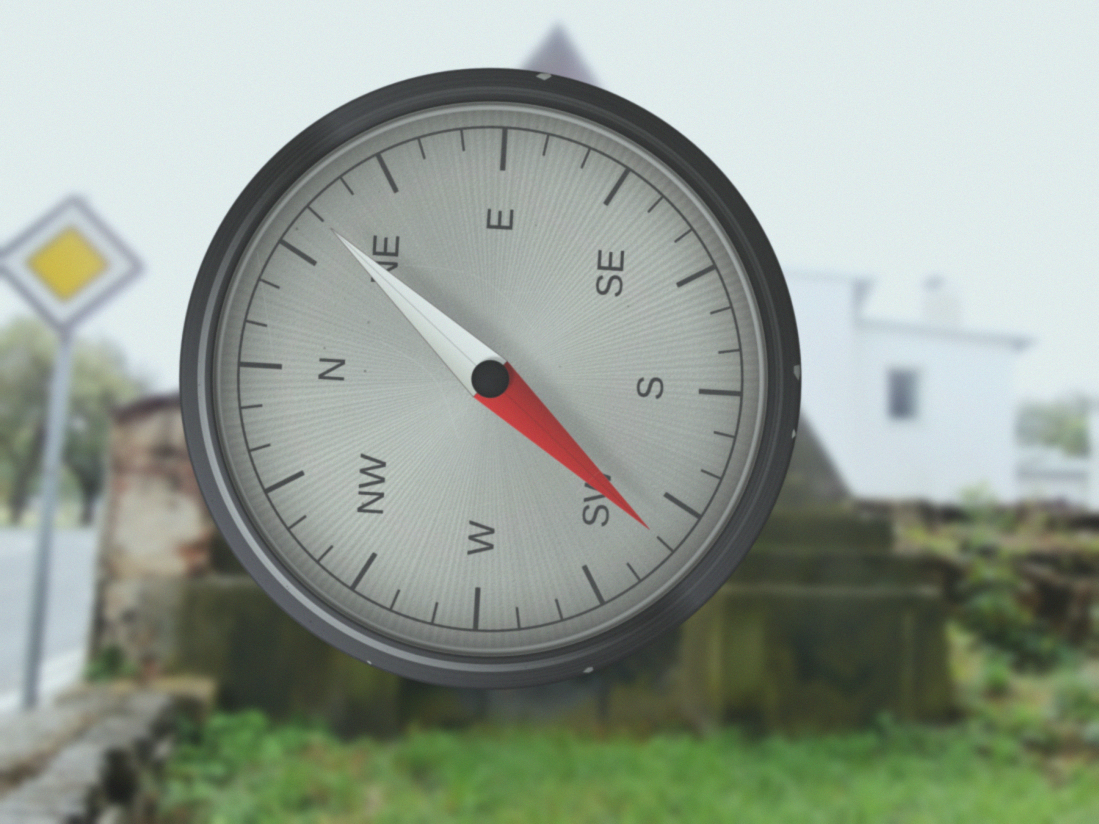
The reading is 220 (°)
